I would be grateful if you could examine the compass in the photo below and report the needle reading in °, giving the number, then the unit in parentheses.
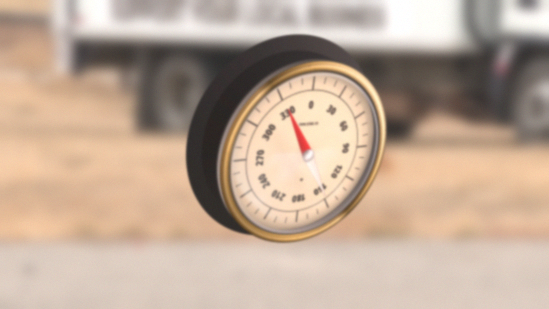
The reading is 330 (°)
